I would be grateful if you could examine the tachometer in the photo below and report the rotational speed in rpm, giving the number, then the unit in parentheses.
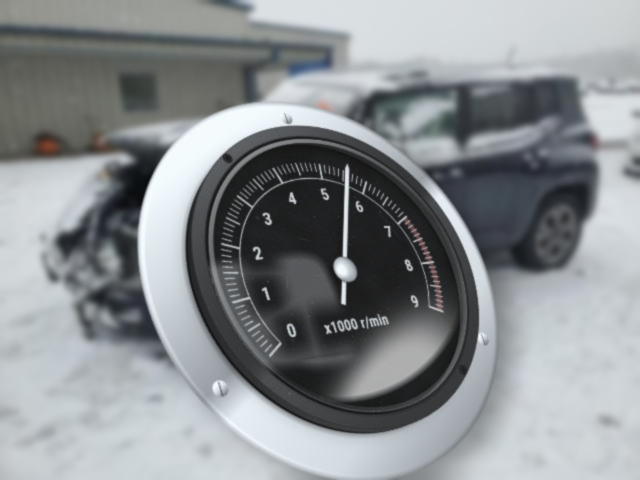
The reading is 5500 (rpm)
